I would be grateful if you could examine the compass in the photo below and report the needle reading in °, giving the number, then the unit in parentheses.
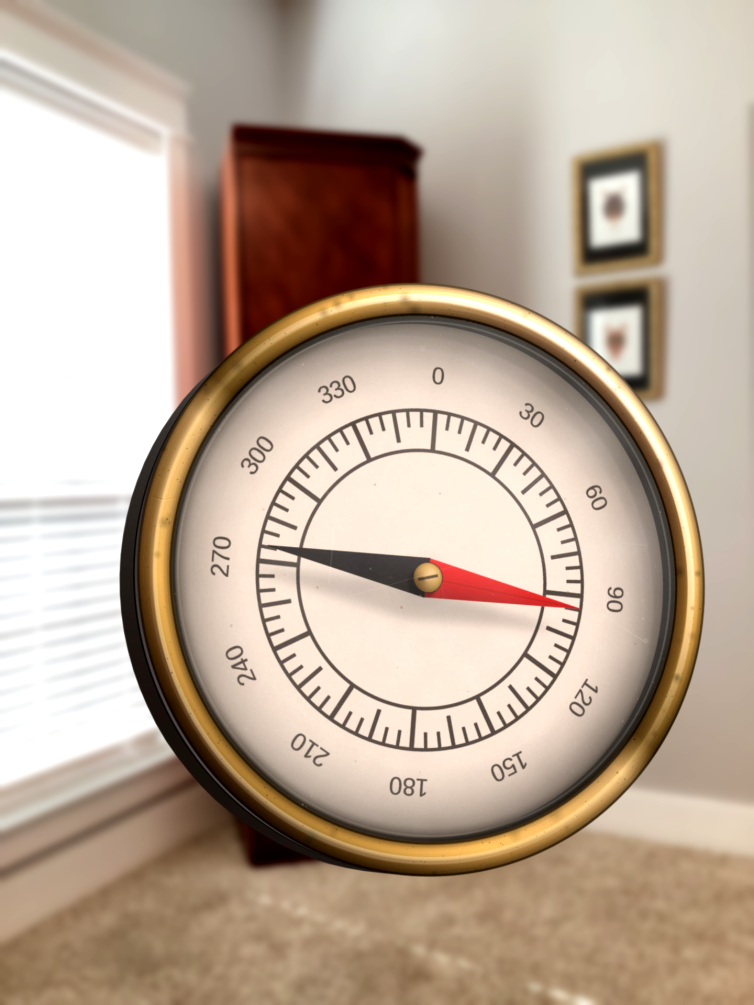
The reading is 95 (°)
